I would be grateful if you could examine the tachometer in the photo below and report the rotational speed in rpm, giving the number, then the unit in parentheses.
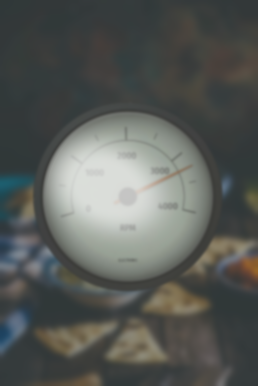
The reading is 3250 (rpm)
